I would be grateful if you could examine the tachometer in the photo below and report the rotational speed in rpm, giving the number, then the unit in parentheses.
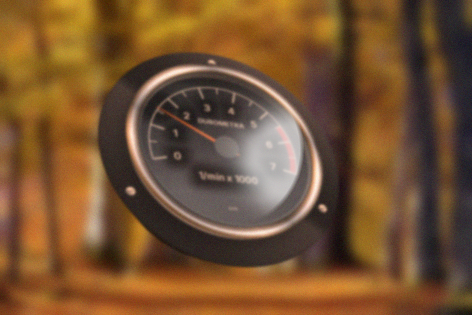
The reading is 1500 (rpm)
